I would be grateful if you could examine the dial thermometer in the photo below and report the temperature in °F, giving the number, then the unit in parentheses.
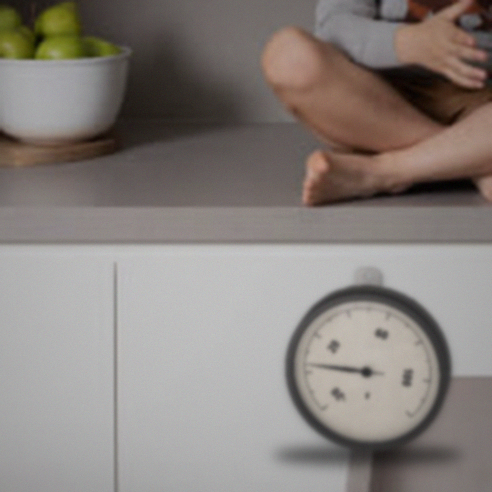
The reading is 5 (°F)
